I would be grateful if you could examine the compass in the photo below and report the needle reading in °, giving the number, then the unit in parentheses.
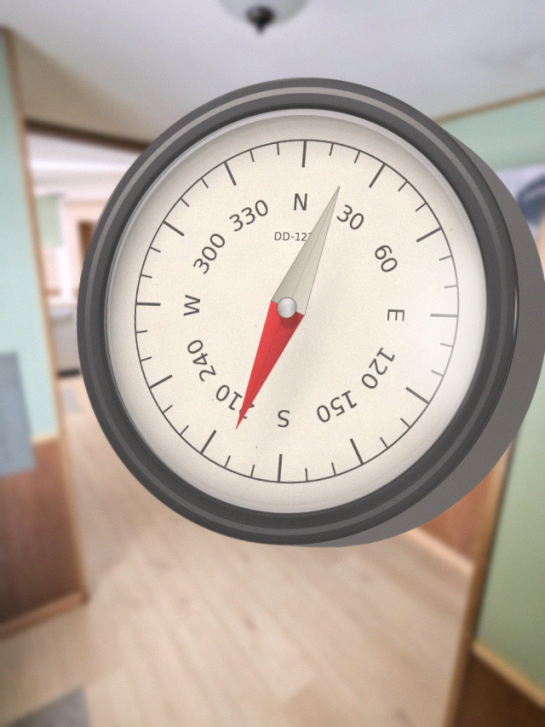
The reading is 200 (°)
